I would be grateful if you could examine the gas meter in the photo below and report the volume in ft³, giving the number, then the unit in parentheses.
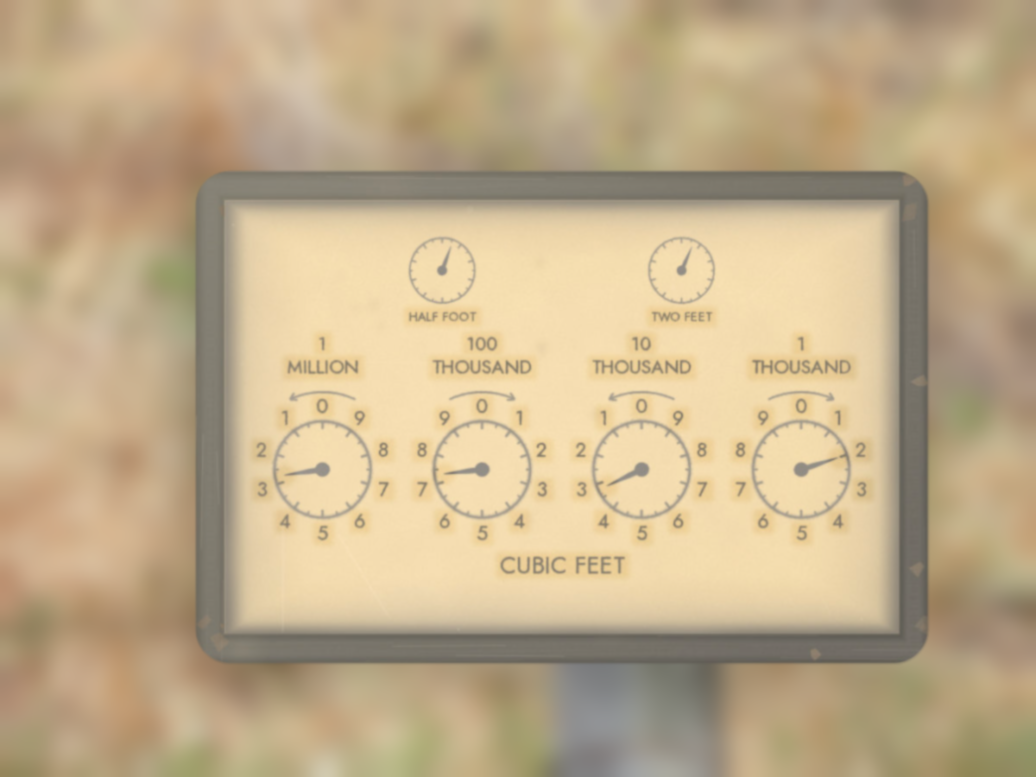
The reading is 273200 (ft³)
